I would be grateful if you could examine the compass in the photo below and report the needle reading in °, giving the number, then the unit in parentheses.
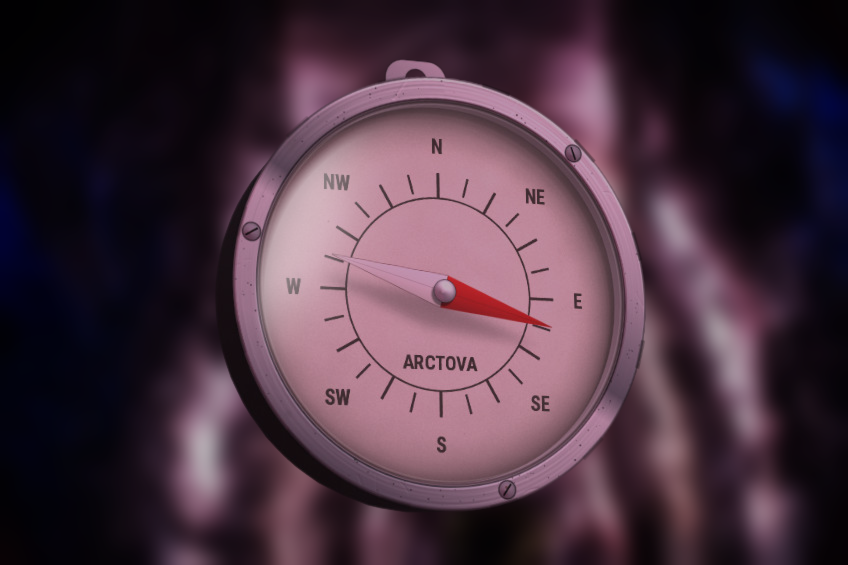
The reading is 105 (°)
